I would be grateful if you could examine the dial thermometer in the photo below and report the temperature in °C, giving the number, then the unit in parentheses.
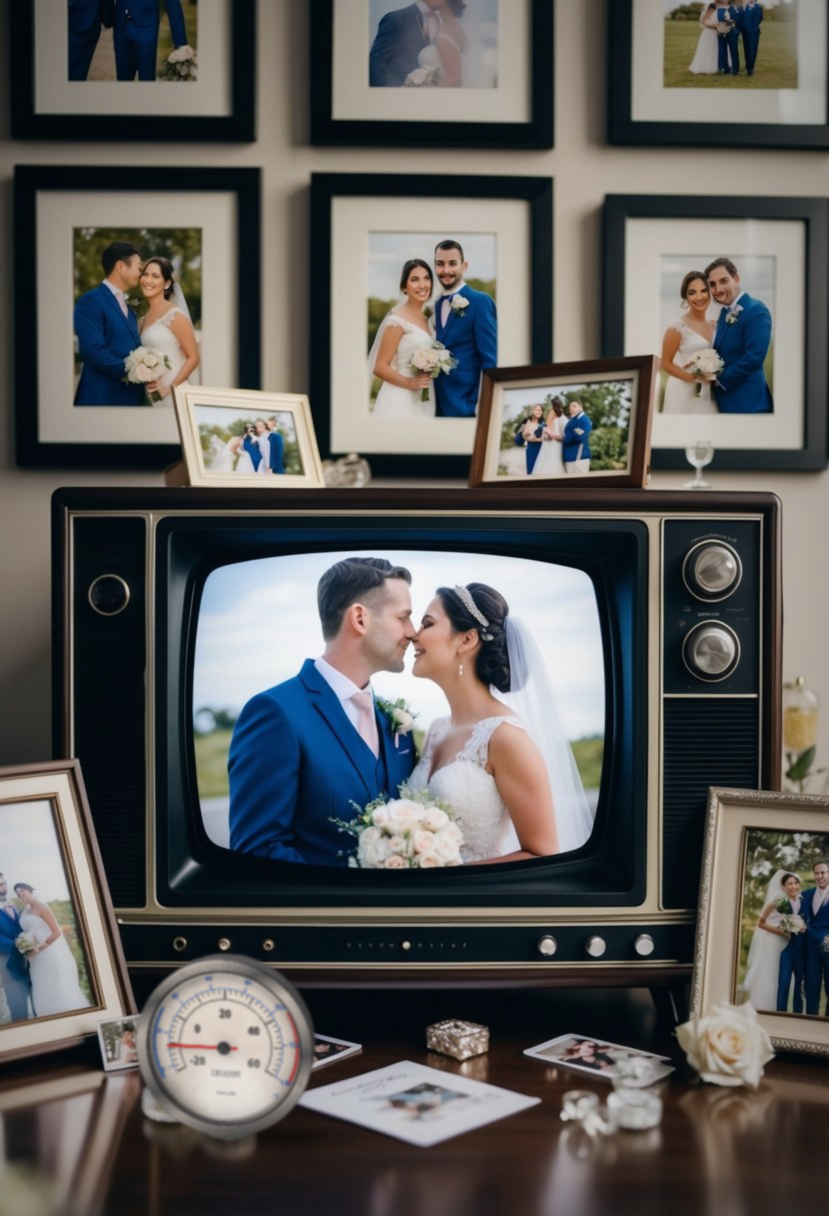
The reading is -10 (°C)
